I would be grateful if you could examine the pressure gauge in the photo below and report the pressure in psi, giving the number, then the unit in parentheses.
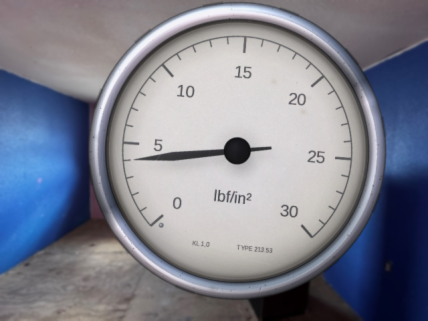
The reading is 4 (psi)
